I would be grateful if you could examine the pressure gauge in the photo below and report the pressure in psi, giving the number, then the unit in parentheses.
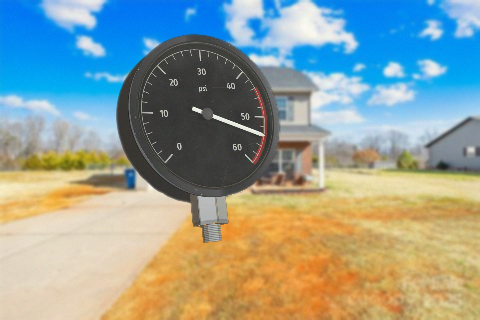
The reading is 54 (psi)
